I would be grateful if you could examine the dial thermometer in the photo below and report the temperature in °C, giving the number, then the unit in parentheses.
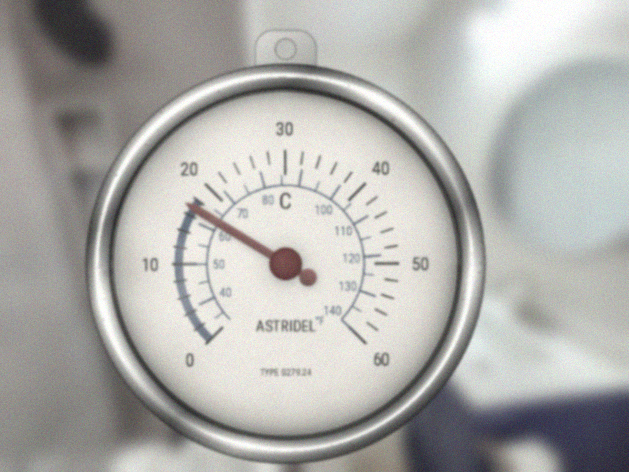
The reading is 17 (°C)
